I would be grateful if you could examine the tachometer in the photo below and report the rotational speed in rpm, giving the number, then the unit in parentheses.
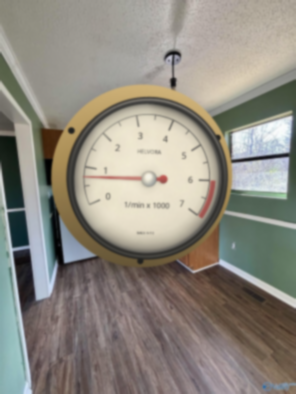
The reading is 750 (rpm)
